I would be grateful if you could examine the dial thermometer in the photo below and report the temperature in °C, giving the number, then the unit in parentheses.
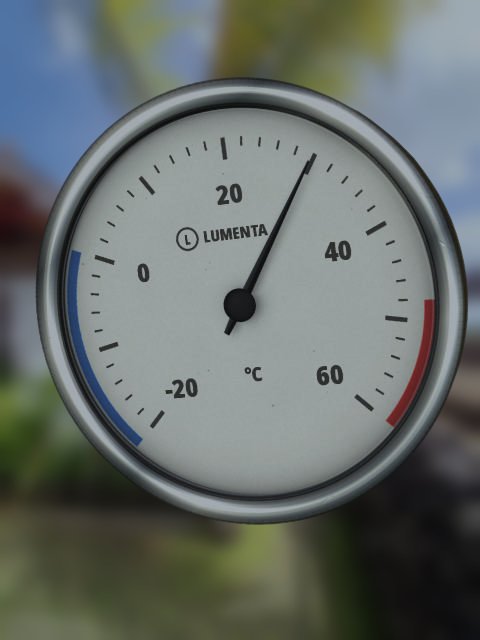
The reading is 30 (°C)
